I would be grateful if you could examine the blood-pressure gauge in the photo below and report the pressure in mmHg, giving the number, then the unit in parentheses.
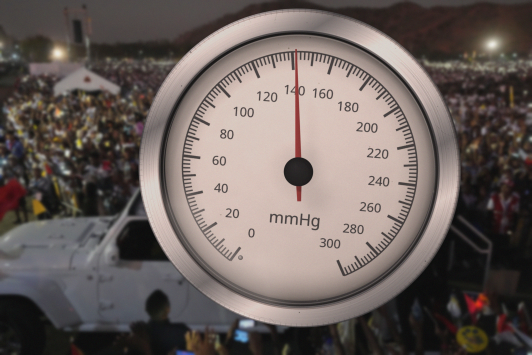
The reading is 142 (mmHg)
